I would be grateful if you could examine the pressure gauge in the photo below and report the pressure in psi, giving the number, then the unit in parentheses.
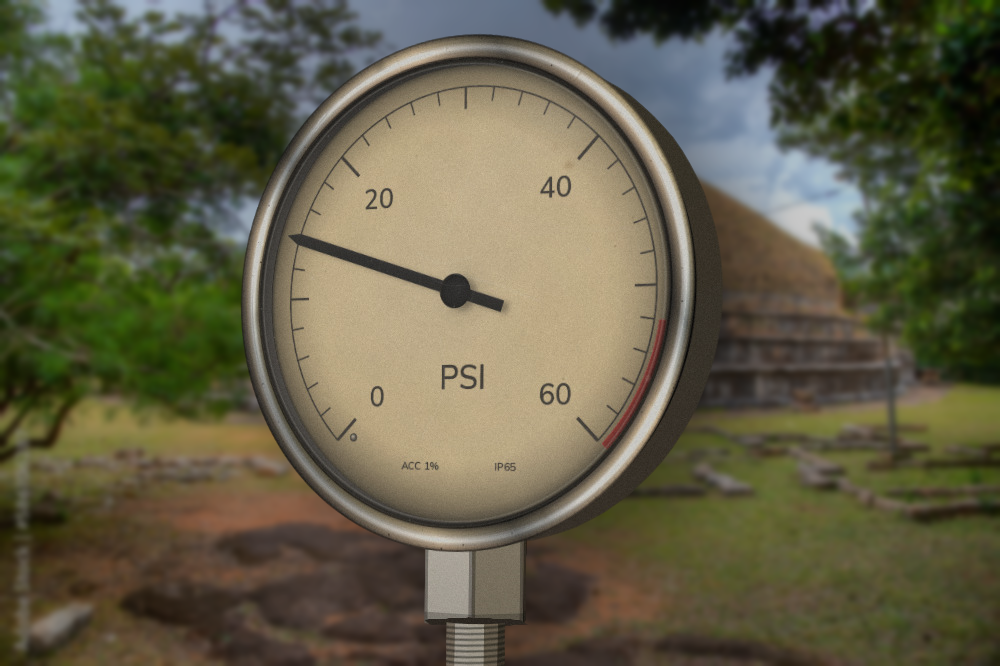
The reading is 14 (psi)
